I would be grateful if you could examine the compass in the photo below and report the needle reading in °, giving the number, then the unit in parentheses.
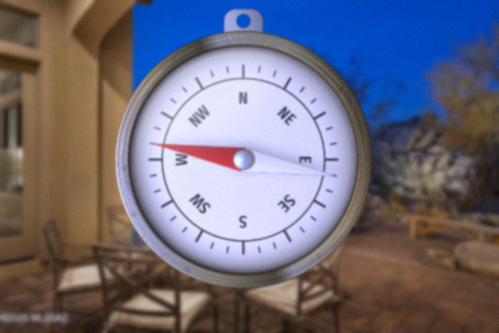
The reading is 280 (°)
